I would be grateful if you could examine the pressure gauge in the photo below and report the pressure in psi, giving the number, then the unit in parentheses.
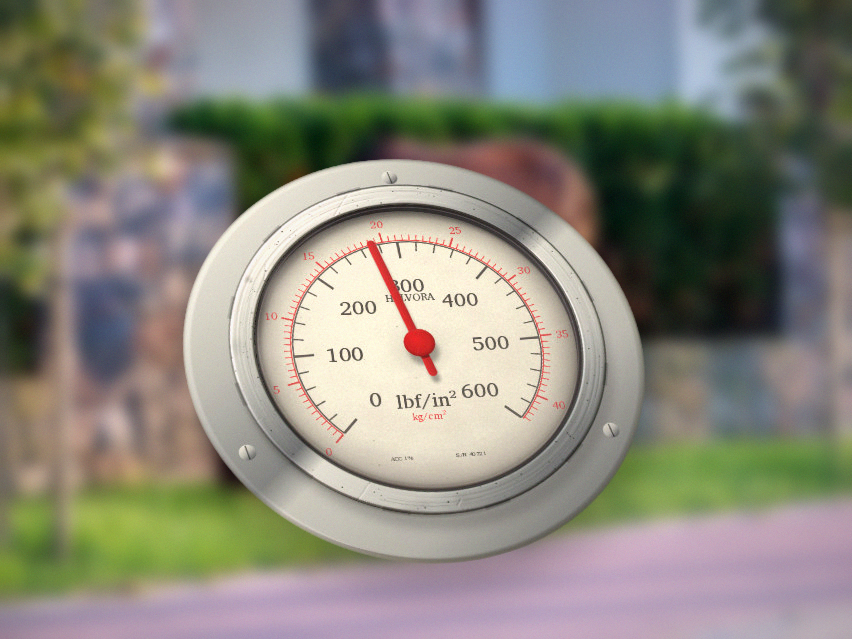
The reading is 270 (psi)
